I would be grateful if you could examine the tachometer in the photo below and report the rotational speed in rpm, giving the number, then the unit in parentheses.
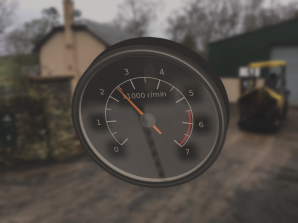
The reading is 2500 (rpm)
